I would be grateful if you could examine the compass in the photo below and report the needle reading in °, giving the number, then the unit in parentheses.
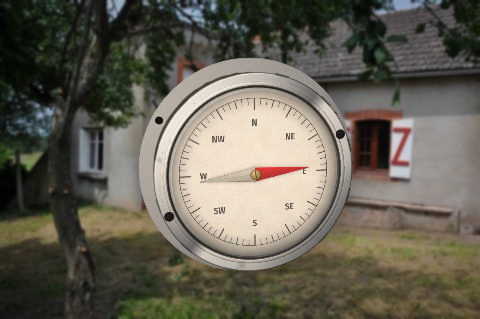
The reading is 85 (°)
